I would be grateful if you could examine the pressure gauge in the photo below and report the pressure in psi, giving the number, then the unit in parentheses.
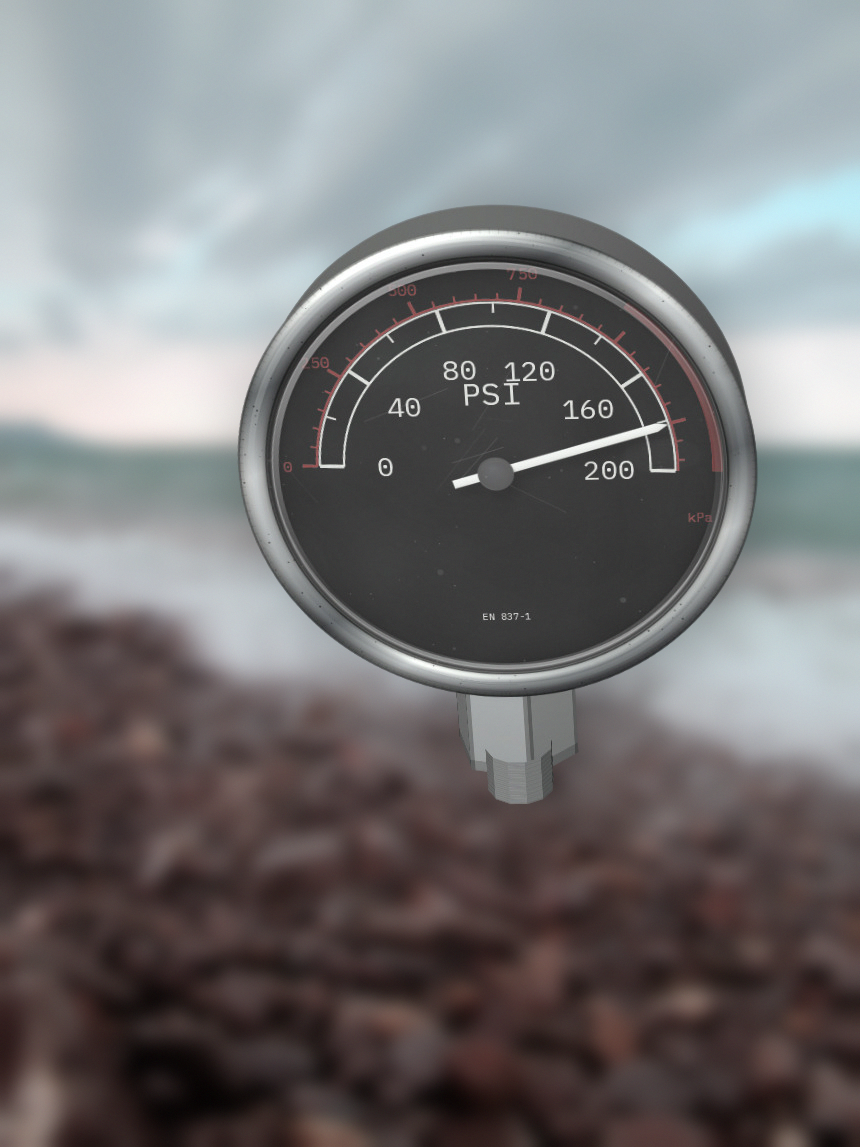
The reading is 180 (psi)
